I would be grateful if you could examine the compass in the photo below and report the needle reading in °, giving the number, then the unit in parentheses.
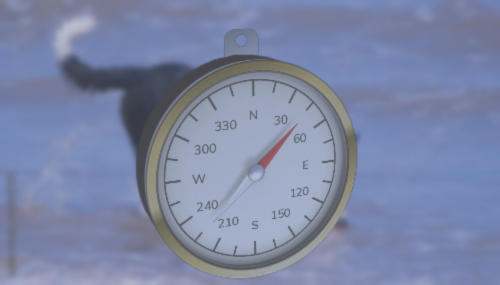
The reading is 45 (°)
